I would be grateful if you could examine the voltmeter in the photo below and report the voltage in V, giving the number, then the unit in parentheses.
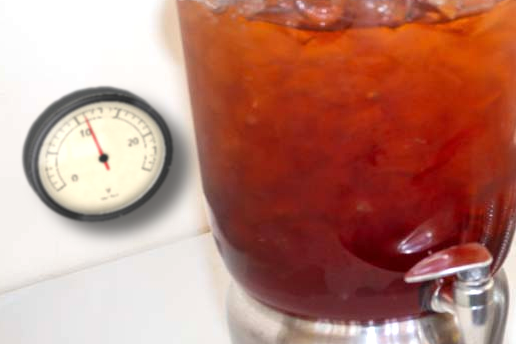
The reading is 11 (V)
